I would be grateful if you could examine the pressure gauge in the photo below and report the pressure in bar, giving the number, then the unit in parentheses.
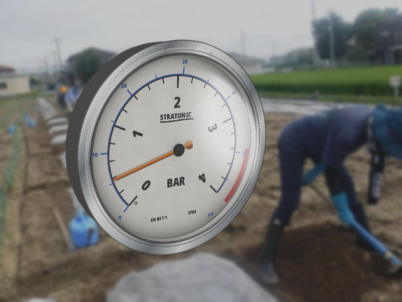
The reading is 0.4 (bar)
